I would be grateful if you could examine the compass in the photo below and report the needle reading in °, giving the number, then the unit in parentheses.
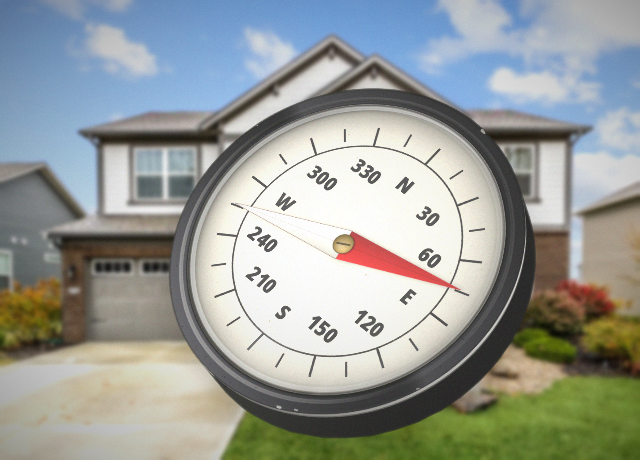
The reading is 75 (°)
